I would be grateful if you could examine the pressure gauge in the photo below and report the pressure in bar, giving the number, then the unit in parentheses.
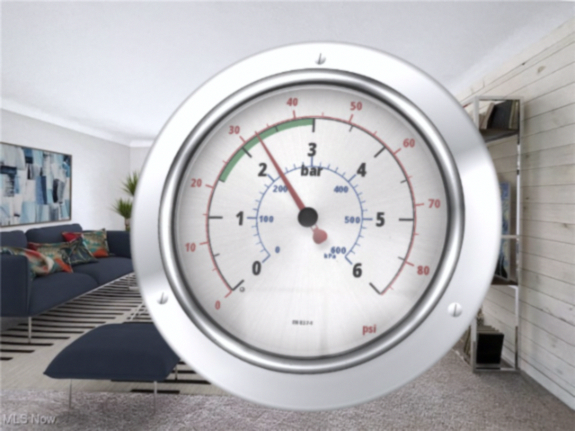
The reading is 2.25 (bar)
